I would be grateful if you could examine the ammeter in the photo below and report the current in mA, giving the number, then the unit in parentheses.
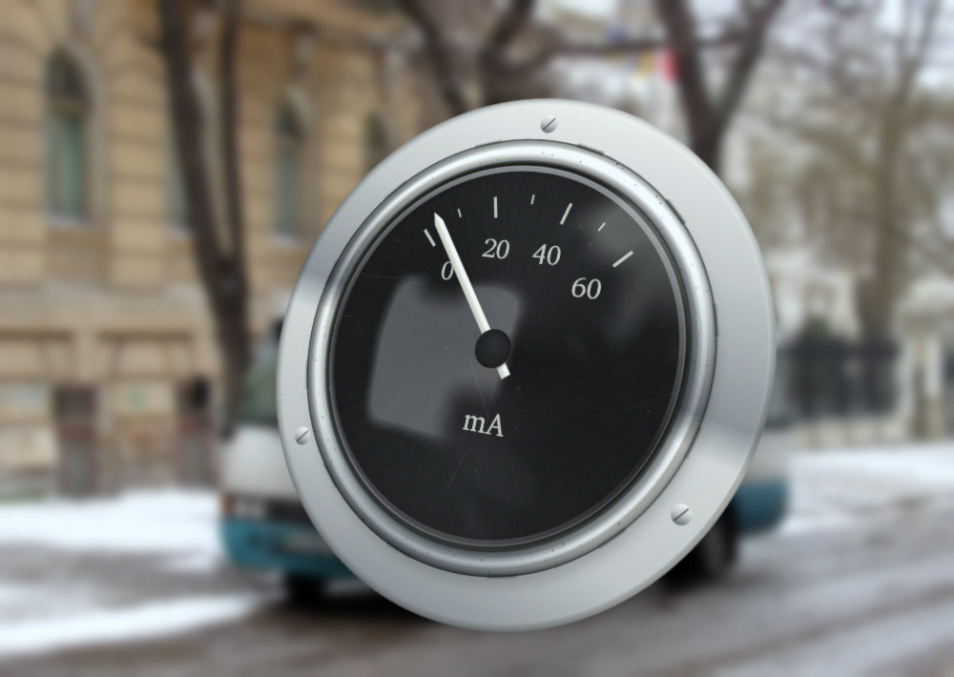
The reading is 5 (mA)
